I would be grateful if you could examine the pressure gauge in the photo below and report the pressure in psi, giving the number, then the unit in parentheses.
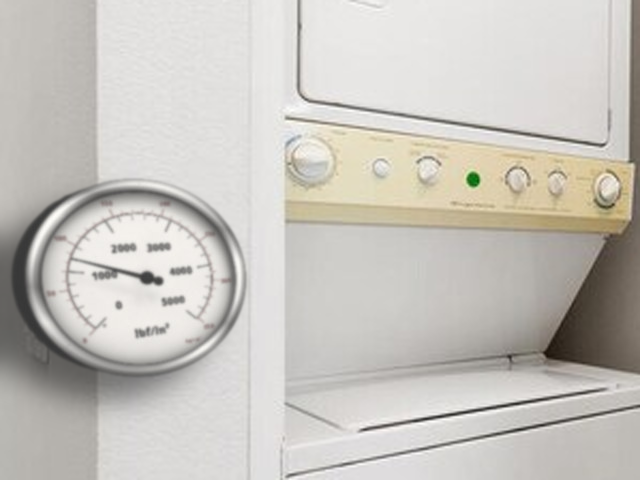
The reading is 1200 (psi)
